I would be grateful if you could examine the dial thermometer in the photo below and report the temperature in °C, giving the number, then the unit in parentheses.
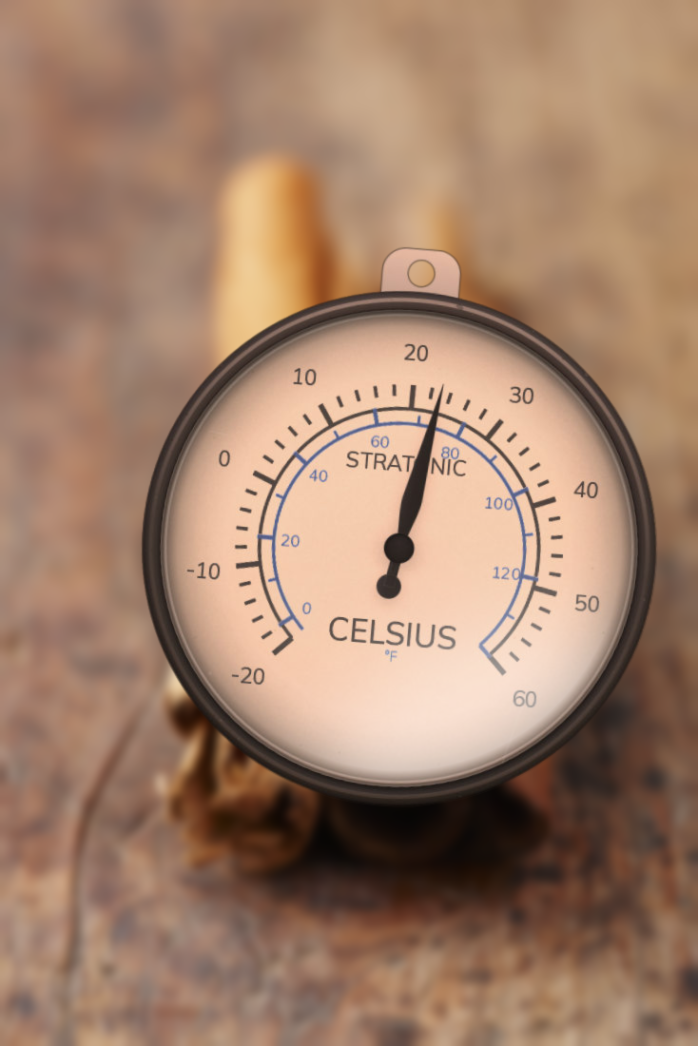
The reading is 23 (°C)
